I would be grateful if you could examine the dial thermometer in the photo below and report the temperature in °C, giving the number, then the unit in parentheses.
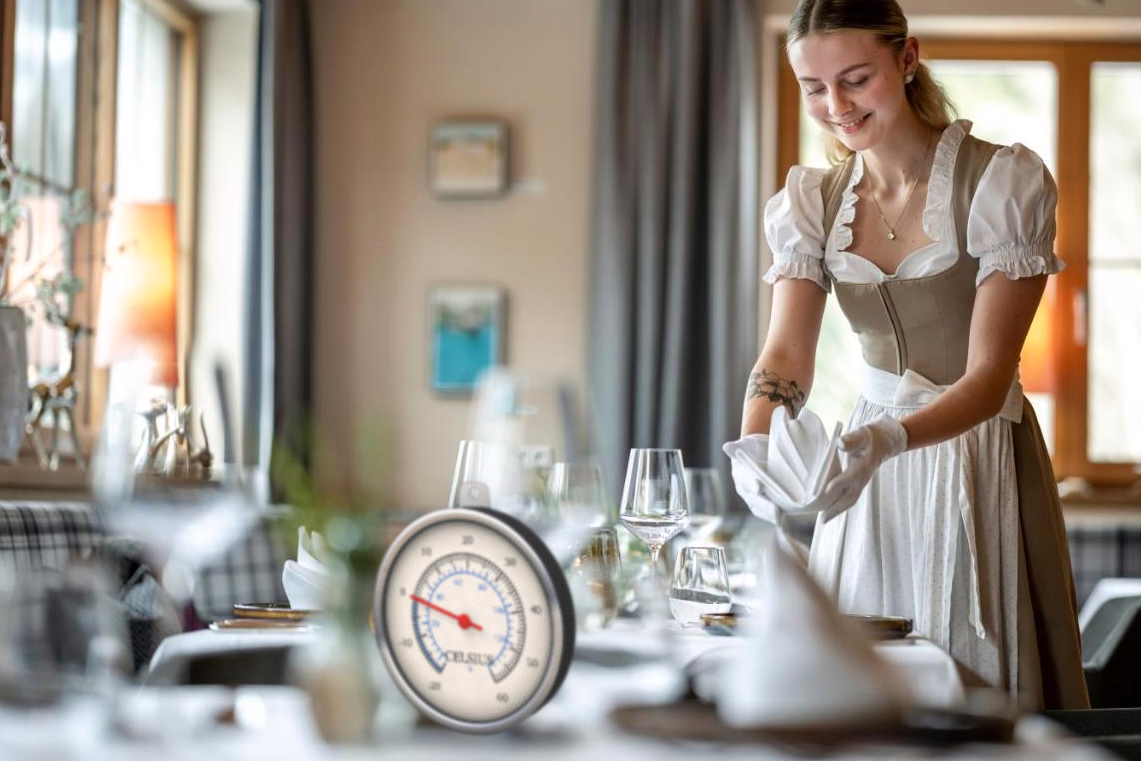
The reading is 0 (°C)
